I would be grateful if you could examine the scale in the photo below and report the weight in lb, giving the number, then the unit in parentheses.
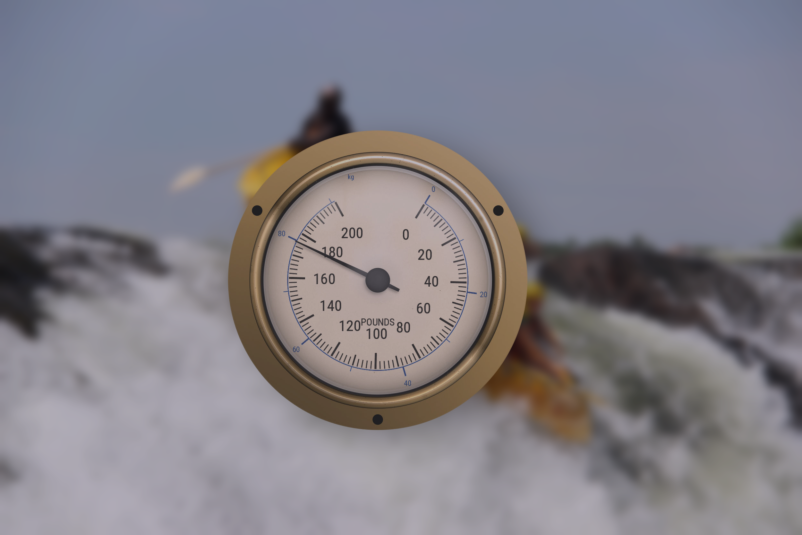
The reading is 176 (lb)
